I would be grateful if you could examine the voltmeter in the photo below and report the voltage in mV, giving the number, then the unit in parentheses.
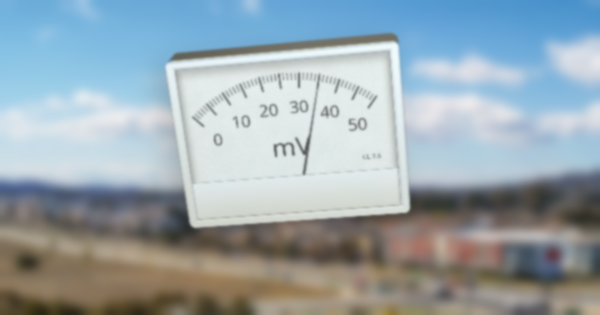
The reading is 35 (mV)
